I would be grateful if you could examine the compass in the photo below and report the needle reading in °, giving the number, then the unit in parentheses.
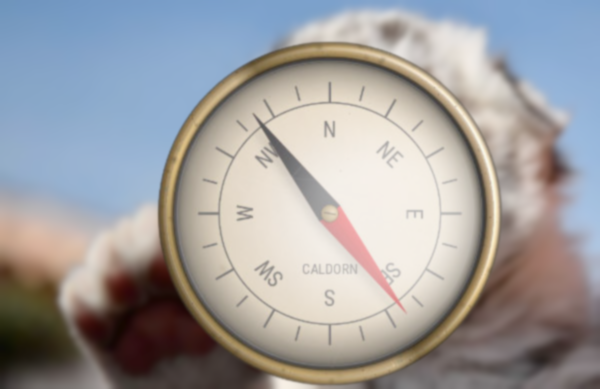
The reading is 142.5 (°)
